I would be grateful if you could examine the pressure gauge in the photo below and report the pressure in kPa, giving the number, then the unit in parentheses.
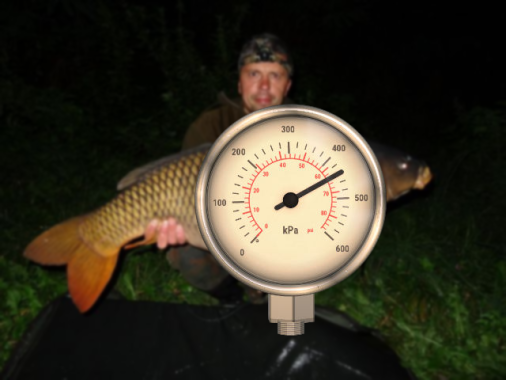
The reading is 440 (kPa)
